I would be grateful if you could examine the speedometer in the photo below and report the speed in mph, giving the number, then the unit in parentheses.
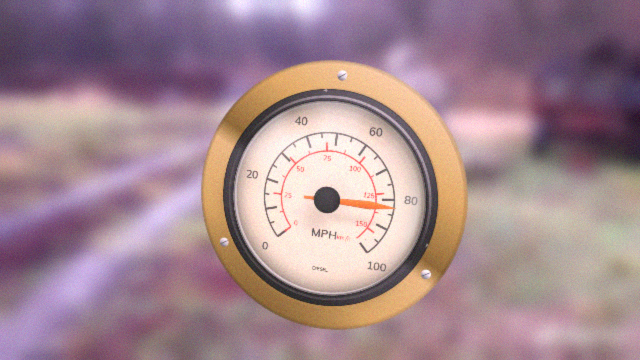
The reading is 82.5 (mph)
